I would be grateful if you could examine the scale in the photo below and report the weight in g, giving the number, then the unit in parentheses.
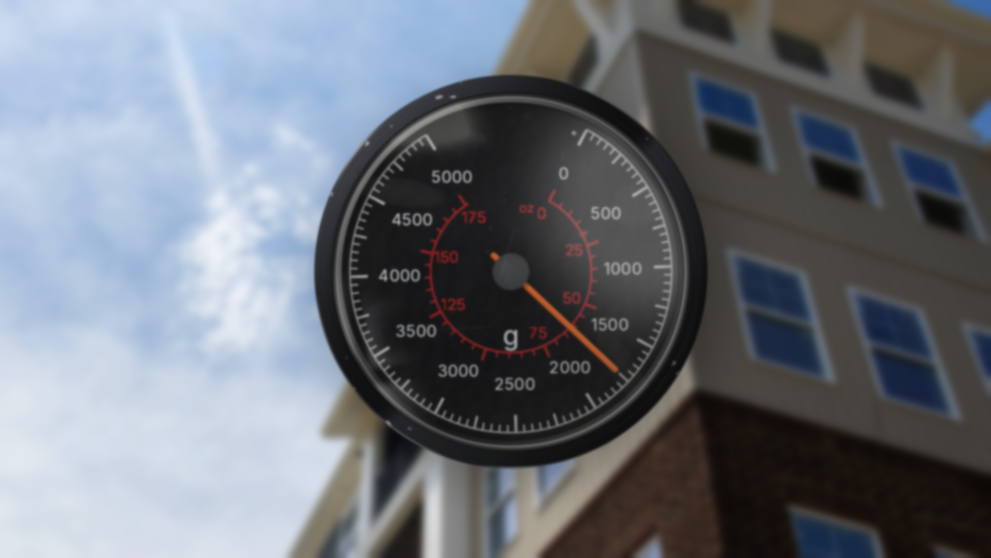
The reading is 1750 (g)
